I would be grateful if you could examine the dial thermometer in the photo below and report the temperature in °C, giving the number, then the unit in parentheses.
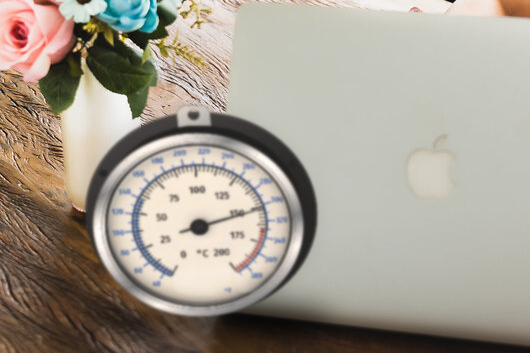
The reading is 150 (°C)
